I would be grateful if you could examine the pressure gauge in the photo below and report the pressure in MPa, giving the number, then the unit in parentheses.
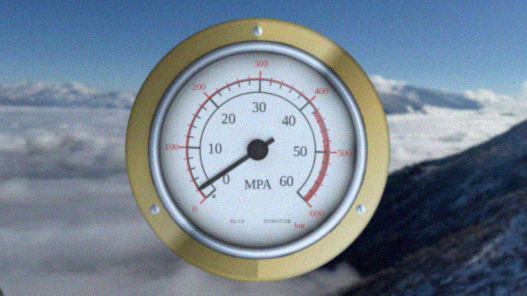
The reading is 2 (MPa)
